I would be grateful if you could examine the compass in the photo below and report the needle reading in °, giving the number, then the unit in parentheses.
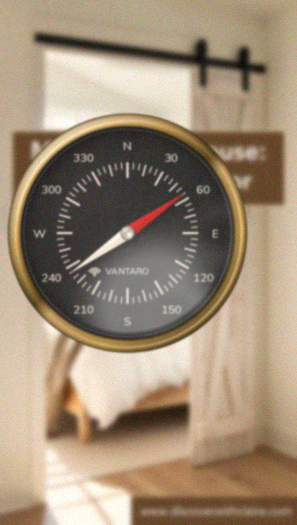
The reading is 55 (°)
